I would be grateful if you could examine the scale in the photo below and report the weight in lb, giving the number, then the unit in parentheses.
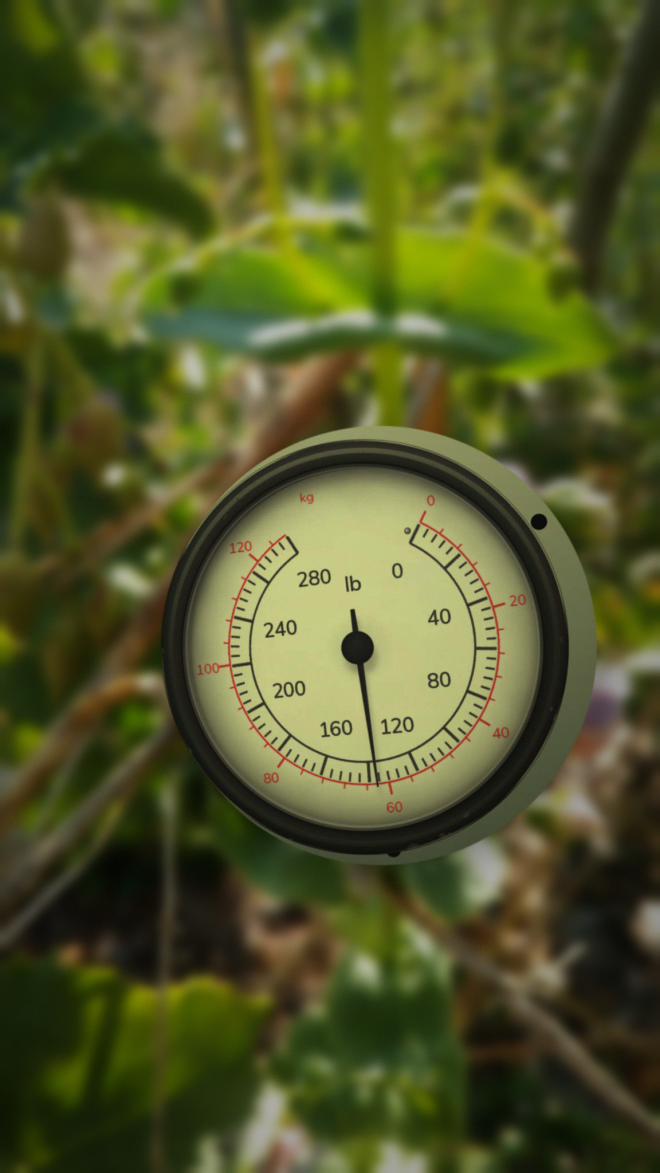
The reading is 136 (lb)
